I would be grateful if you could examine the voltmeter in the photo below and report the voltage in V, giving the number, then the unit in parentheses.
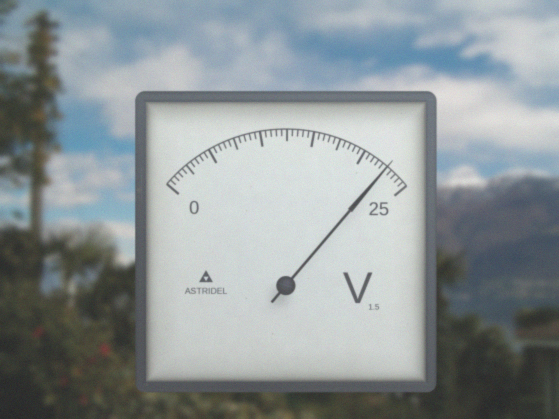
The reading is 22.5 (V)
